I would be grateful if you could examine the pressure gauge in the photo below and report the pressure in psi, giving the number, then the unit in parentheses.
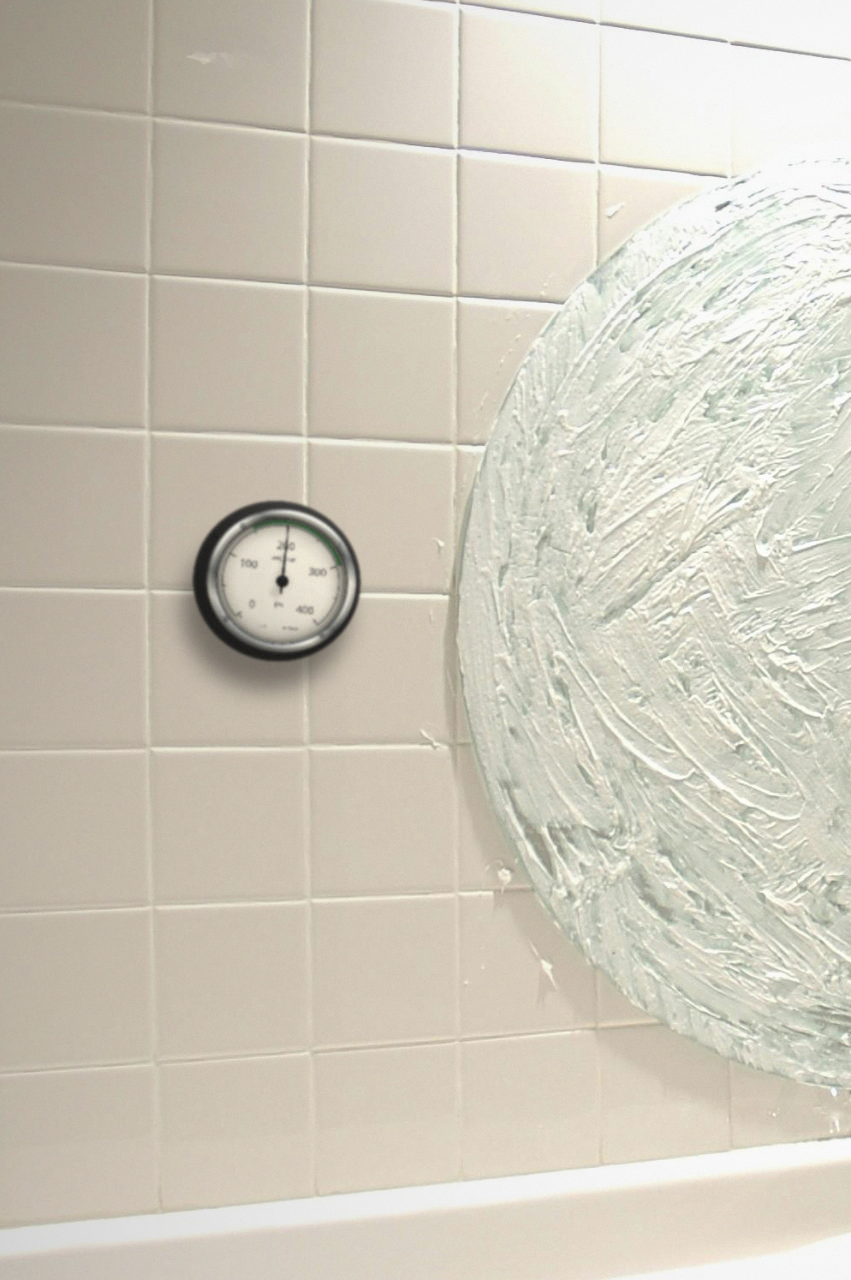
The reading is 200 (psi)
